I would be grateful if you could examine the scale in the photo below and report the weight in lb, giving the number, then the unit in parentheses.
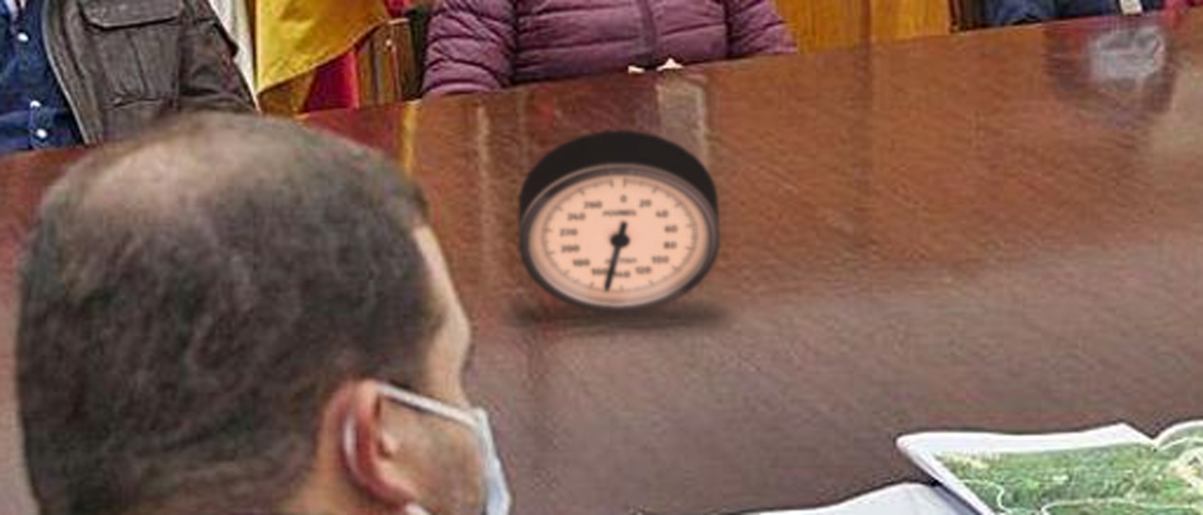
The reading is 150 (lb)
